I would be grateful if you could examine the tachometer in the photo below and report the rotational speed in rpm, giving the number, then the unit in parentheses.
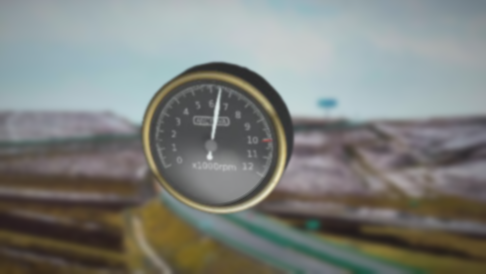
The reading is 6500 (rpm)
